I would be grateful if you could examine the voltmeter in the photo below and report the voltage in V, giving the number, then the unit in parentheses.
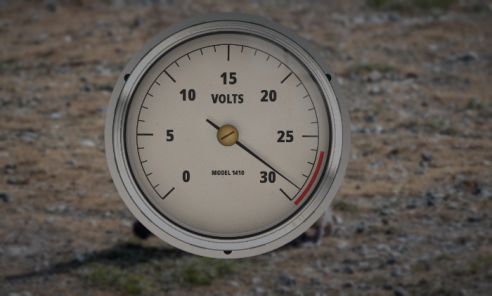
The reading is 29 (V)
